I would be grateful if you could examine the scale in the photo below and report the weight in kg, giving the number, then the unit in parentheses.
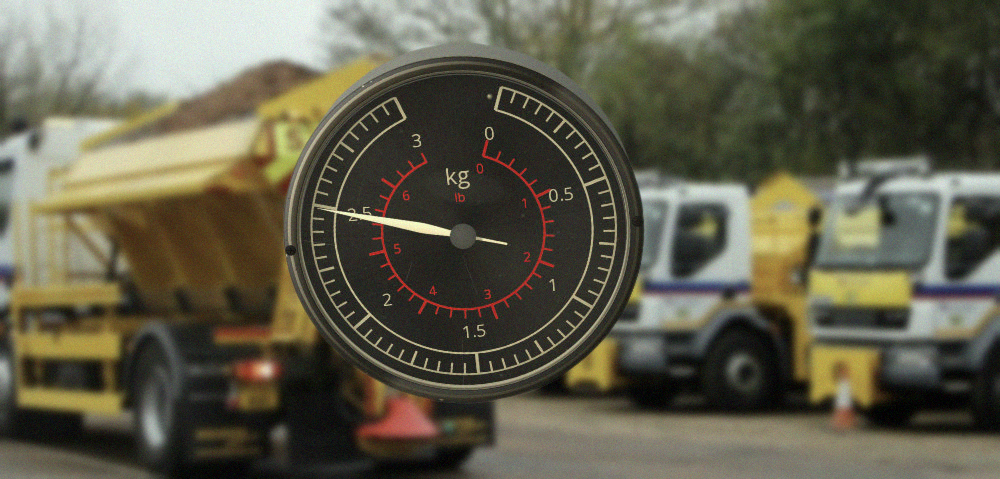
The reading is 2.5 (kg)
